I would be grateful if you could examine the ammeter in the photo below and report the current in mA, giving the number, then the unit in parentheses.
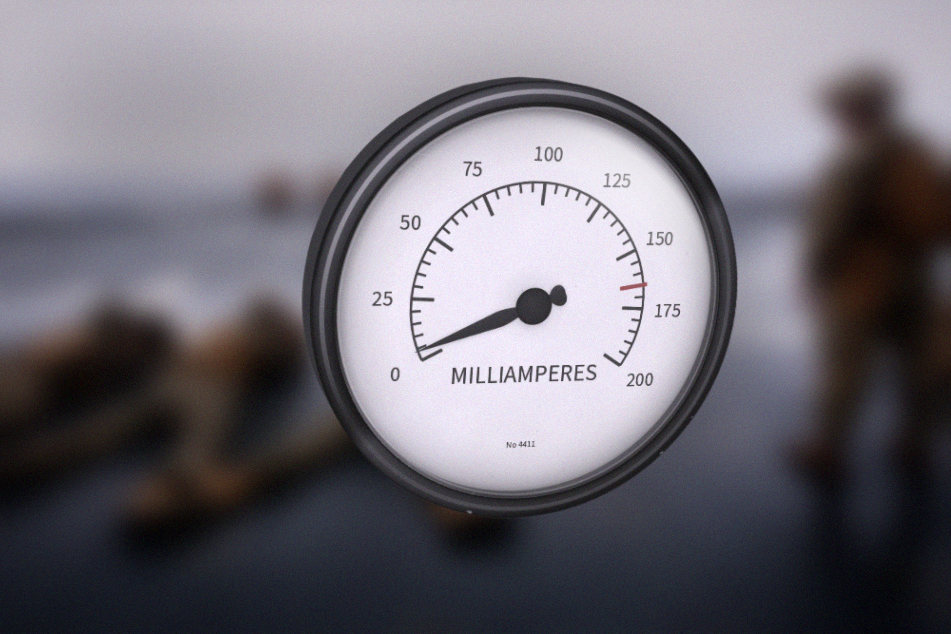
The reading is 5 (mA)
